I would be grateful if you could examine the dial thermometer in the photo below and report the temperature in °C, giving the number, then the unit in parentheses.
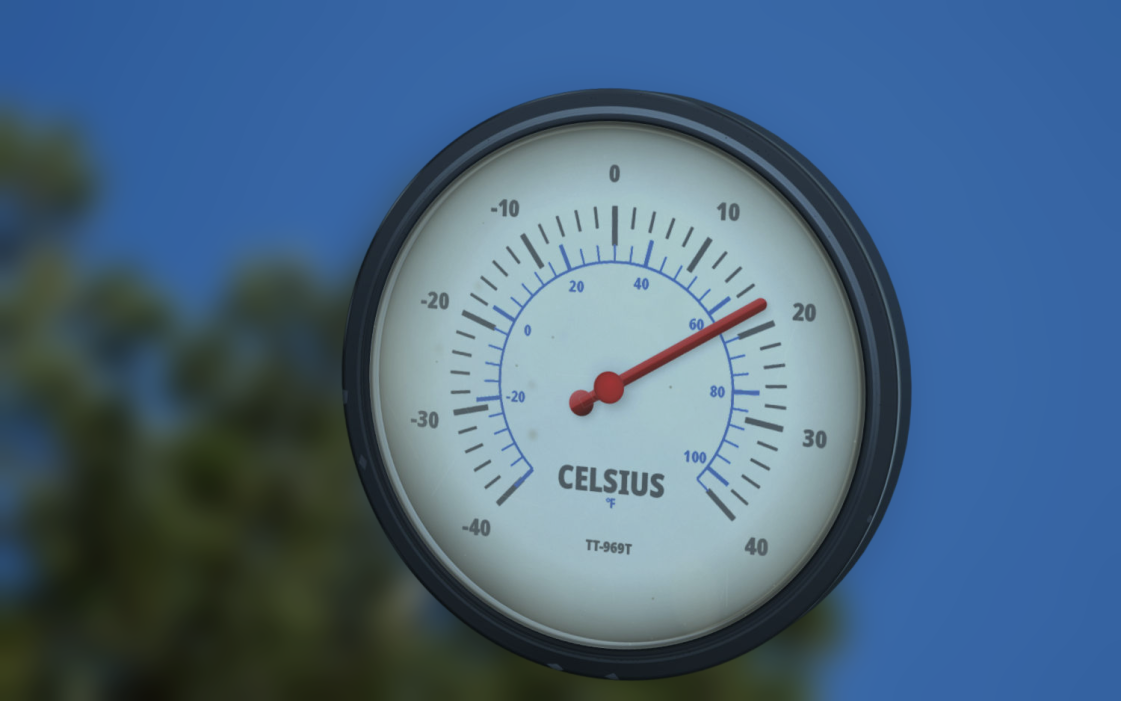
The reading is 18 (°C)
